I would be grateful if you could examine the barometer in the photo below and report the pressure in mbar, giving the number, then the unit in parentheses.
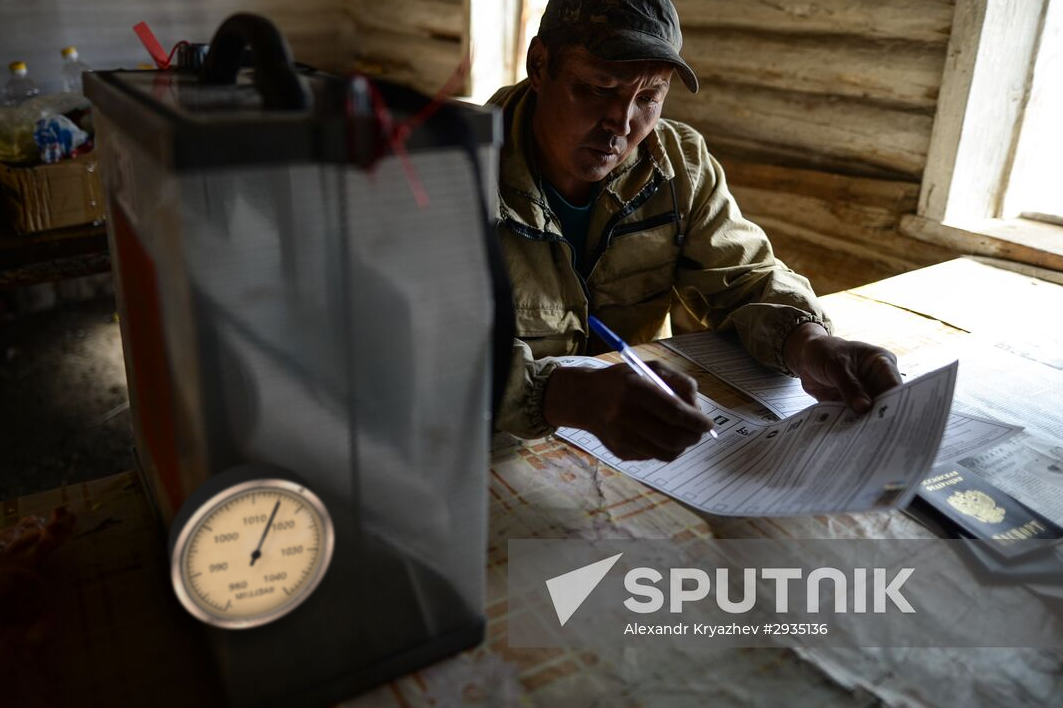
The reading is 1015 (mbar)
